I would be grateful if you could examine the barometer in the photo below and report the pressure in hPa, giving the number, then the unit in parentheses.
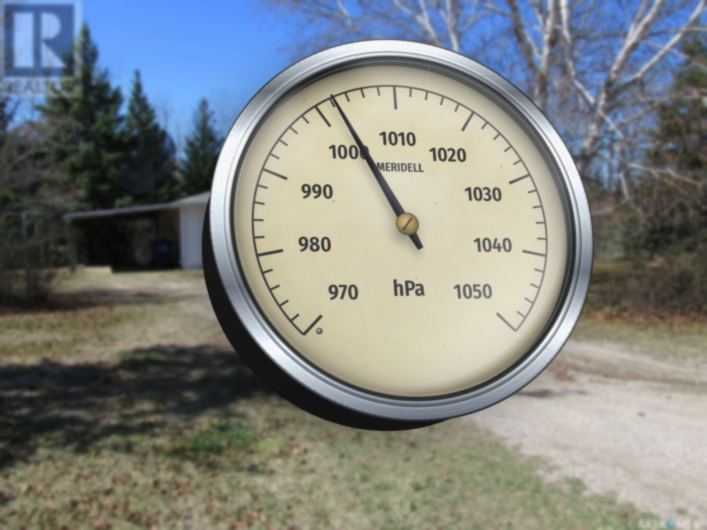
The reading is 1002 (hPa)
